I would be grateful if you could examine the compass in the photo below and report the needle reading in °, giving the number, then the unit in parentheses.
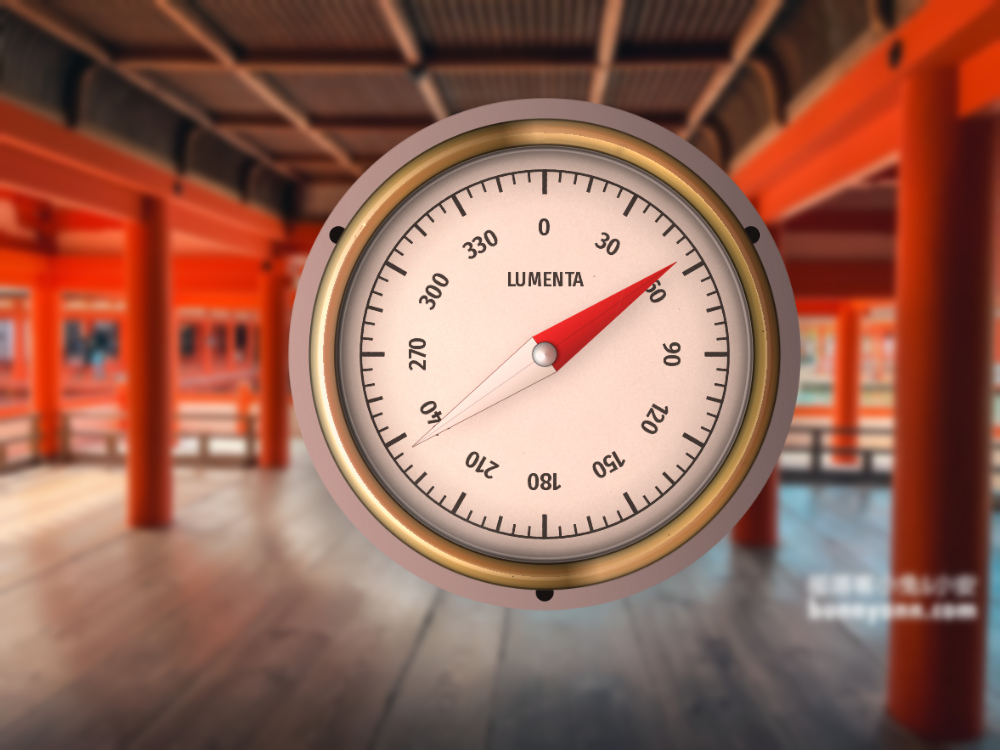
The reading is 55 (°)
